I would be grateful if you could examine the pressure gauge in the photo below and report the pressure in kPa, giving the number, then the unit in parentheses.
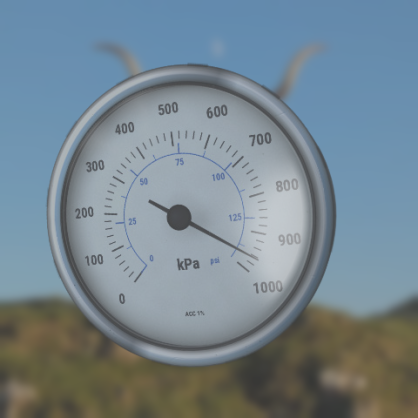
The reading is 960 (kPa)
